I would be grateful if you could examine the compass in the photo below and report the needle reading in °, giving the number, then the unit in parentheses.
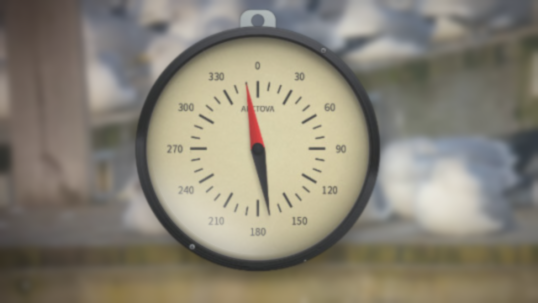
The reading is 350 (°)
